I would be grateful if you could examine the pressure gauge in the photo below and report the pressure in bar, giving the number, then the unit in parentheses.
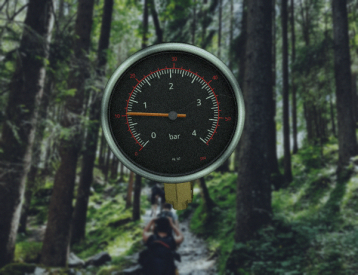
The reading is 0.75 (bar)
